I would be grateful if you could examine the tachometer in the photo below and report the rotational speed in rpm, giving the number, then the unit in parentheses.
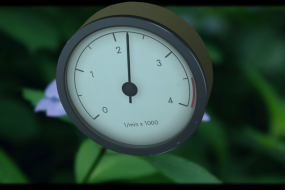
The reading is 2250 (rpm)
